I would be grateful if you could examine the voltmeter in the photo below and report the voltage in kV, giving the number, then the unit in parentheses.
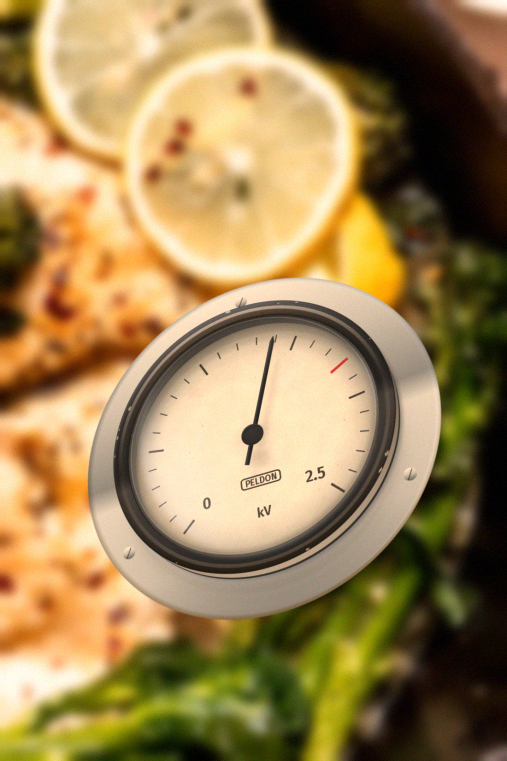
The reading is 1.4 (kV)
